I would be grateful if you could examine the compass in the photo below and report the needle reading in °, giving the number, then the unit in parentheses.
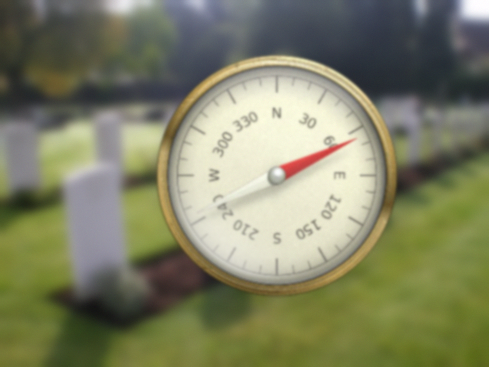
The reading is 65 (°)
